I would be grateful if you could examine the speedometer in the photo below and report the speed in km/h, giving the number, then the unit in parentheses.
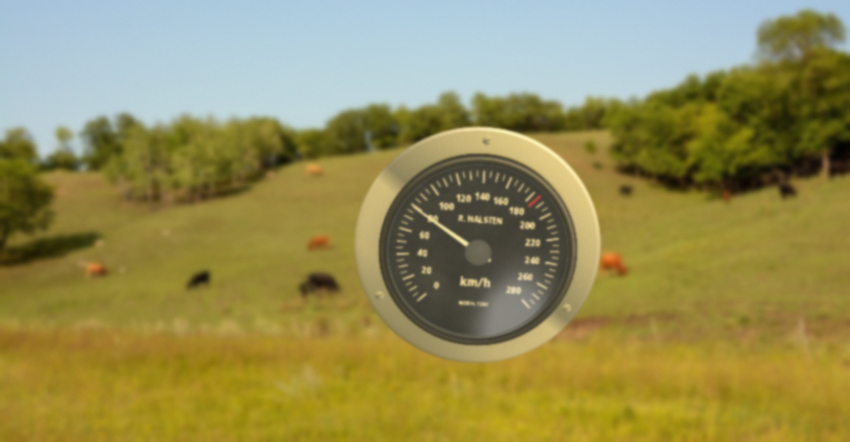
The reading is 80 (km/h)
